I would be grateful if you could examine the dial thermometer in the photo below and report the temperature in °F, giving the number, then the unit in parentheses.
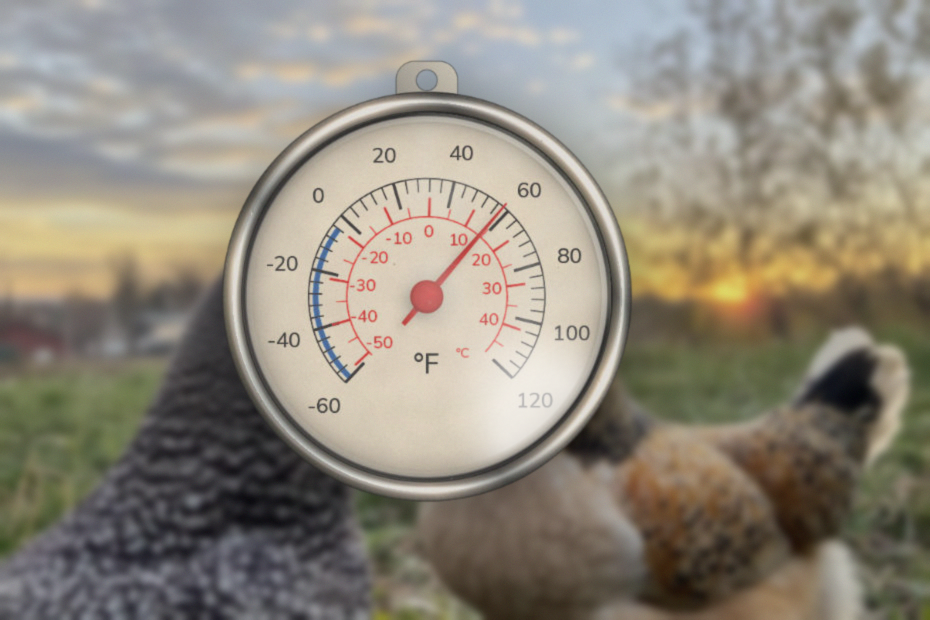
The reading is 58 (°F)
